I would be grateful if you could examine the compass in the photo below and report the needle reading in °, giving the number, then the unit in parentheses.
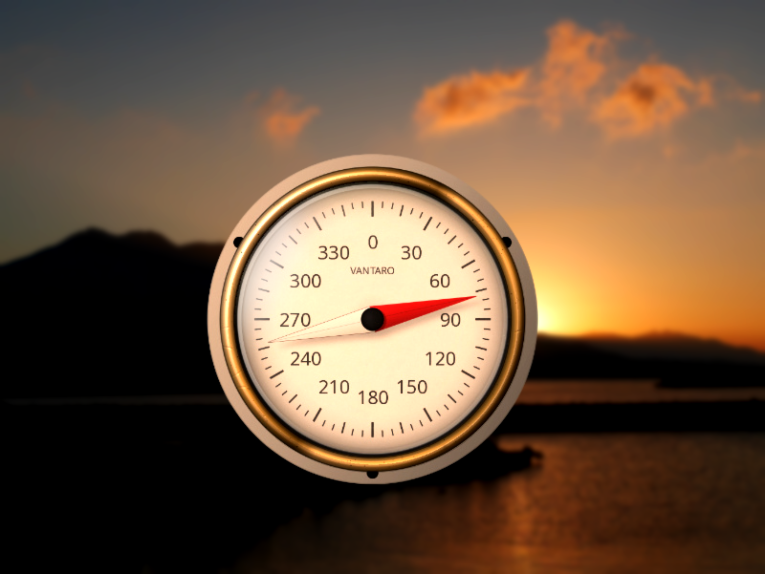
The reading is 77.5 (°)
